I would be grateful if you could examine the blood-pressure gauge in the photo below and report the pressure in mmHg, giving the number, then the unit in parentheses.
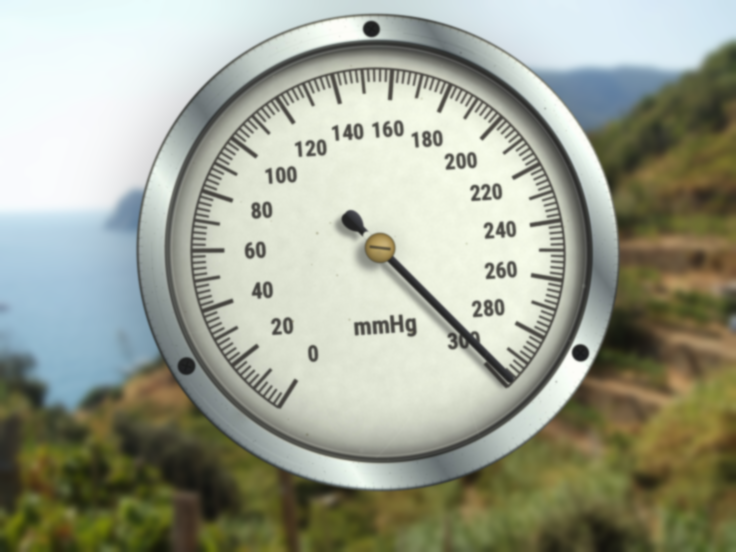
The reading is 298 (mmHg)
